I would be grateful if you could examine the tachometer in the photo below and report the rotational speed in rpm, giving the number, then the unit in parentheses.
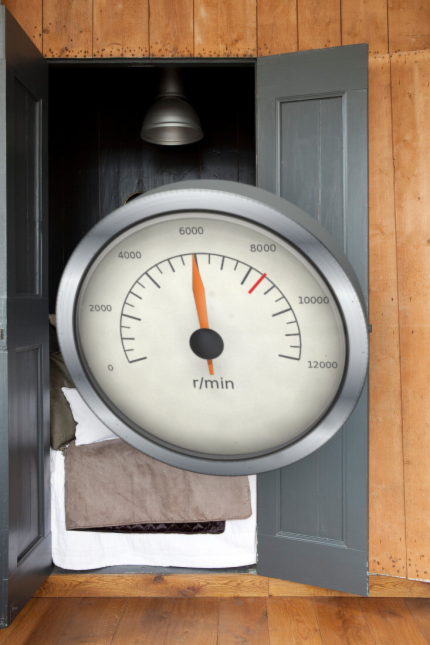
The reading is 6000 (rpm)
